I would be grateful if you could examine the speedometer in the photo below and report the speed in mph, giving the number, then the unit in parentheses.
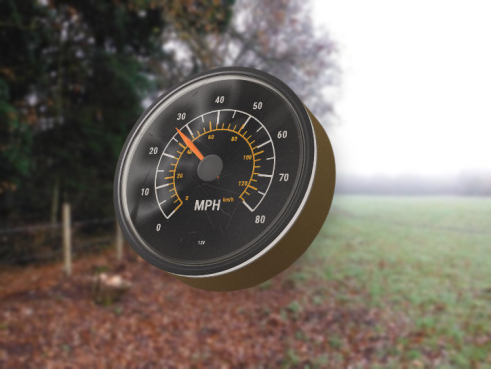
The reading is 27.5 (mph)
